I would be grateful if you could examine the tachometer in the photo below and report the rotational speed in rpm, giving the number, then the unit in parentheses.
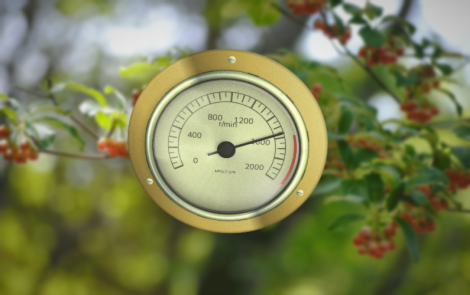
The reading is 1550 (rpm)
